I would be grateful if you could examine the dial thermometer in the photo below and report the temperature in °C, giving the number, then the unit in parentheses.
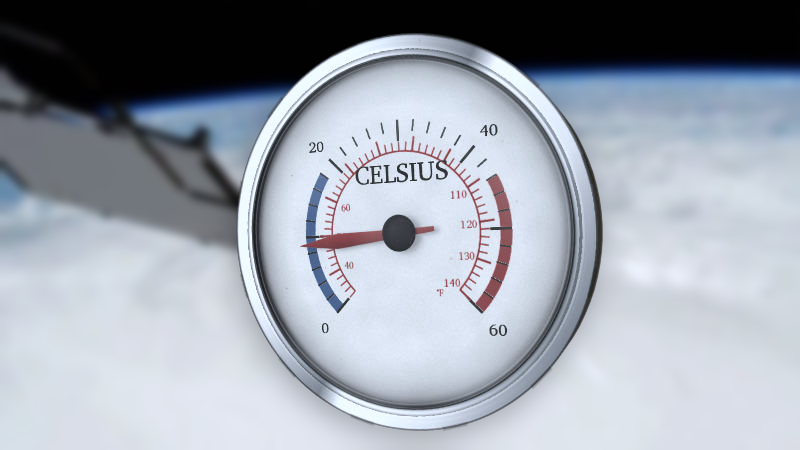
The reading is 9 (°C)
